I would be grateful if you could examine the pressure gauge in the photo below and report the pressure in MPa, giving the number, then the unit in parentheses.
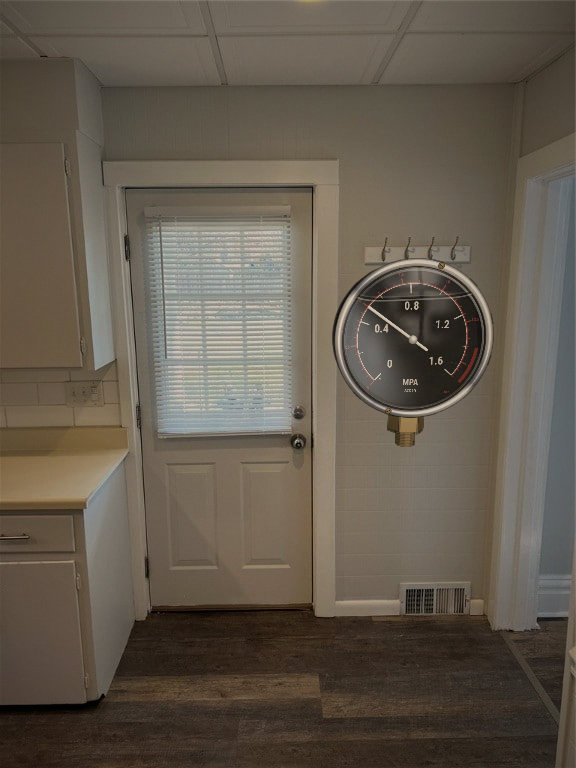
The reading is 0.5 (MPa)
